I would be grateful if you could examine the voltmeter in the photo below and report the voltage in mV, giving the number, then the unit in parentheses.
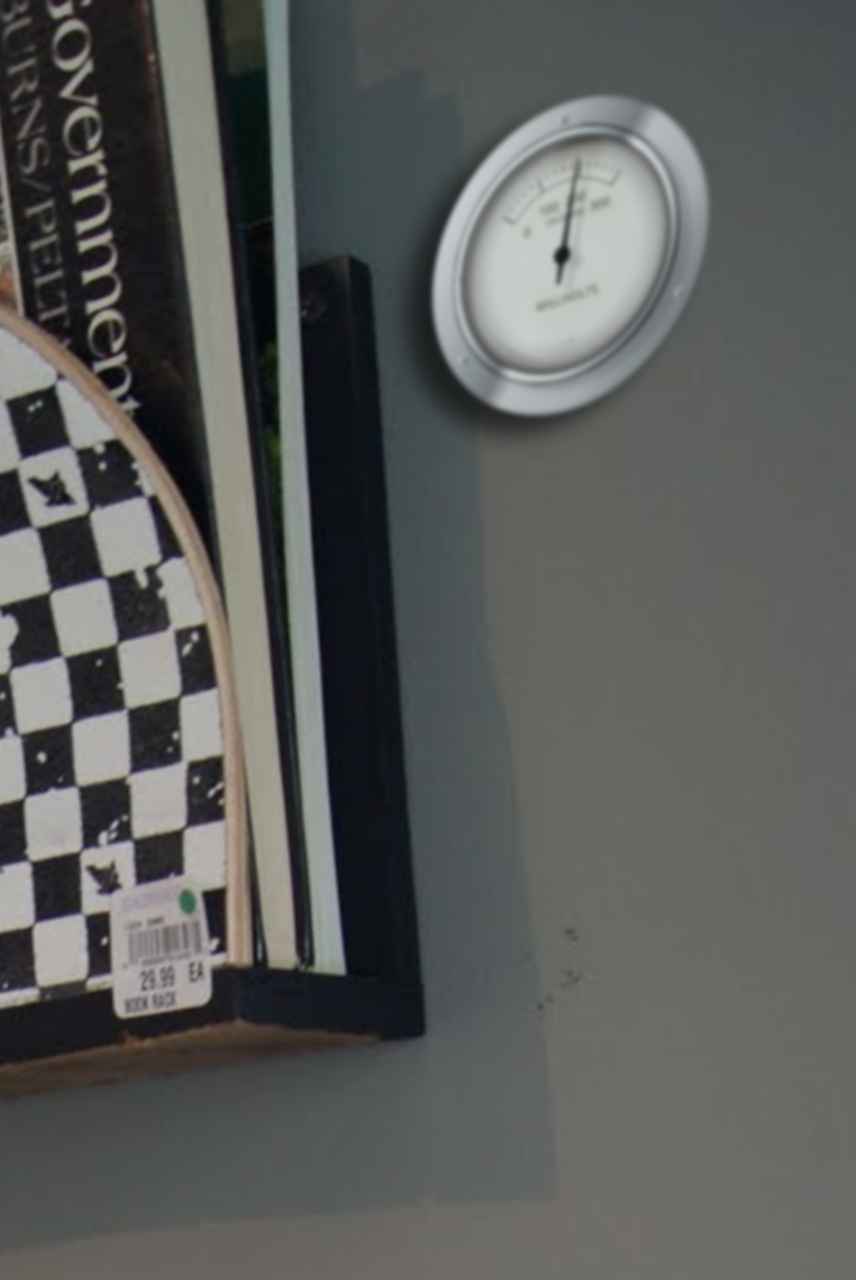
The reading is 200 (mV)
